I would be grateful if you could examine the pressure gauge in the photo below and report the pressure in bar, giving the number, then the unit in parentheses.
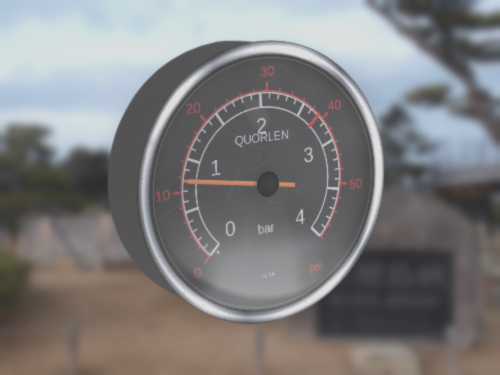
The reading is 0.8 (bar)
